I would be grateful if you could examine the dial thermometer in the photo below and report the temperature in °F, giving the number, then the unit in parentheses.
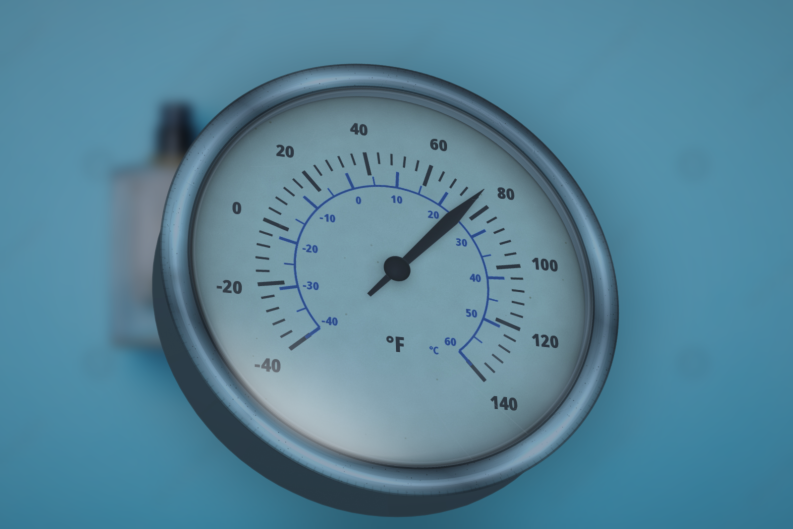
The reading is 76 (°F)
